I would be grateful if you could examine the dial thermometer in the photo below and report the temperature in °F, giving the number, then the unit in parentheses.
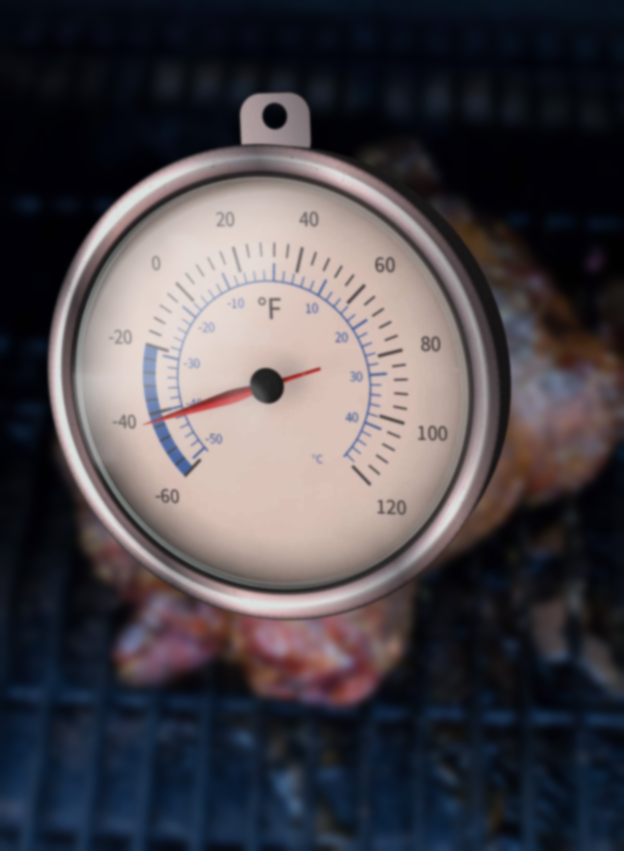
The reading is -42 (°F)
